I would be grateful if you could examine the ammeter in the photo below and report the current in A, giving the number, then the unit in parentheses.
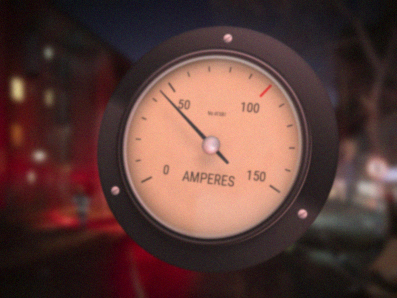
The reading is 45 (A)
